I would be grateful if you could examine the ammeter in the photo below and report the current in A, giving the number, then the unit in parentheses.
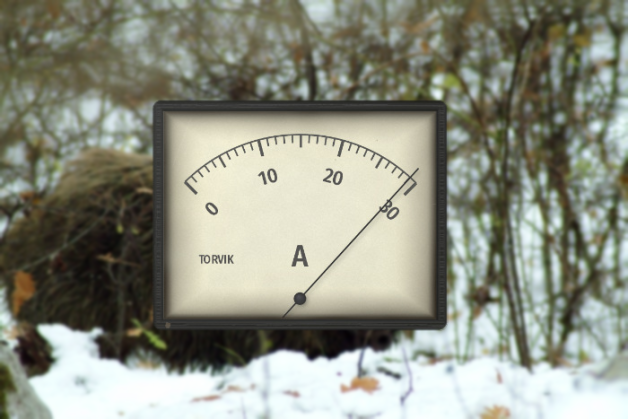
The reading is 29 (A)
